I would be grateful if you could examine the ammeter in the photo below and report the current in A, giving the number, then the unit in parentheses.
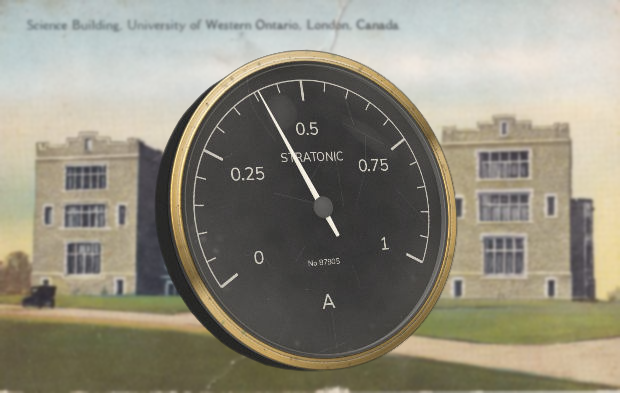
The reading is 0.4 (A)
